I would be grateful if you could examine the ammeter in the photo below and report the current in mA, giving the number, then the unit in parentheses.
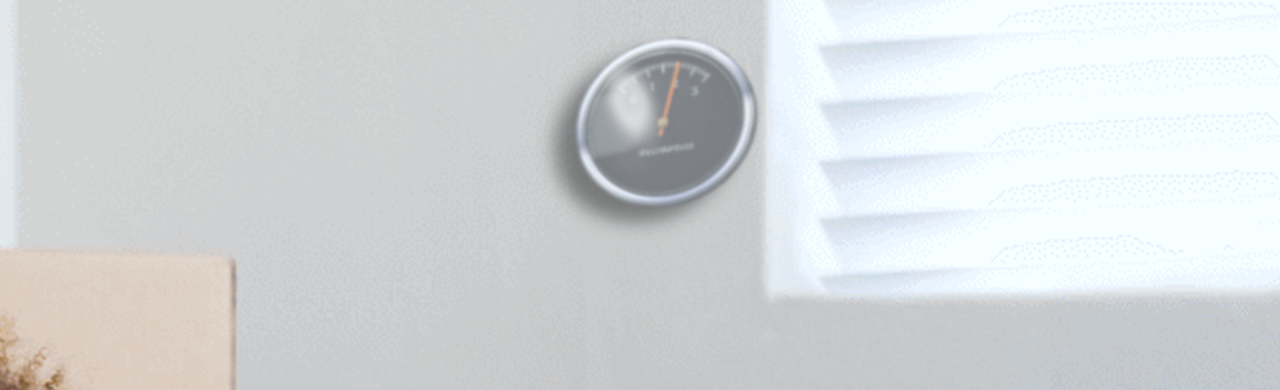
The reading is 2 (mA)
